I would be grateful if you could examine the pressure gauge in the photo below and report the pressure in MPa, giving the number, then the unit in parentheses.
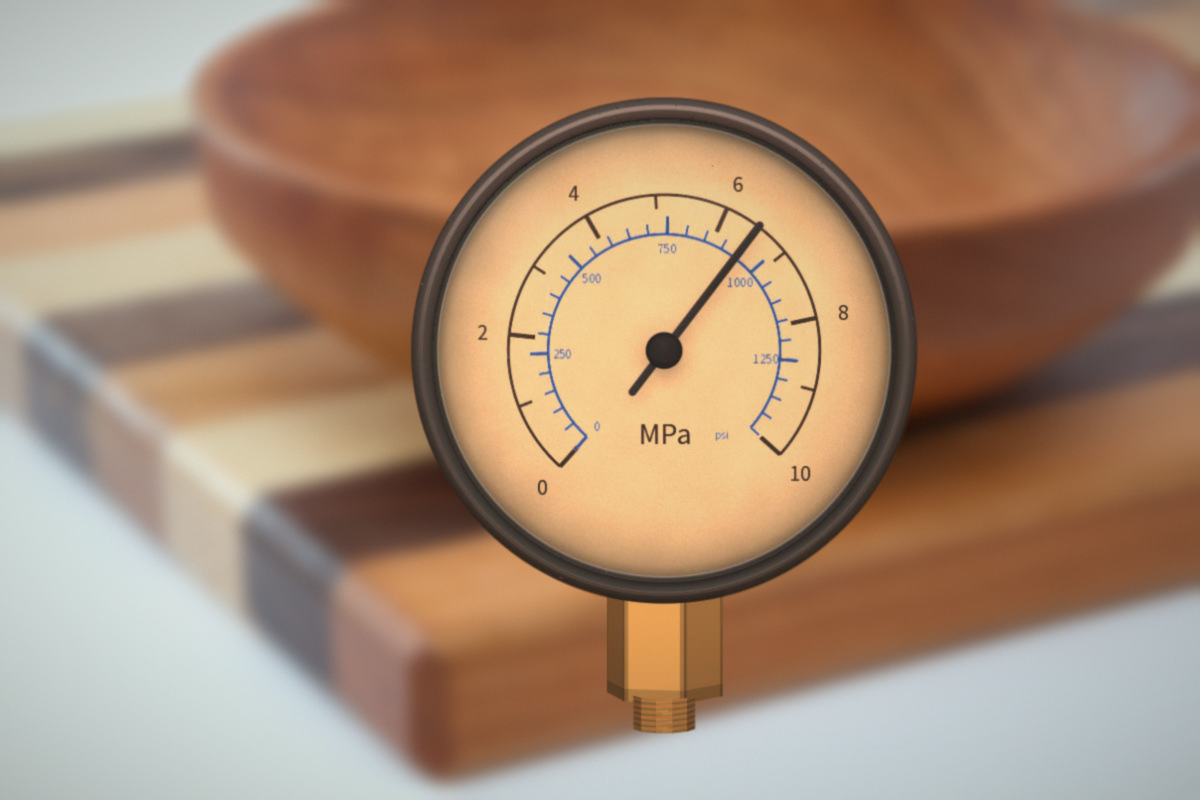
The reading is 6.5 (MPa)
